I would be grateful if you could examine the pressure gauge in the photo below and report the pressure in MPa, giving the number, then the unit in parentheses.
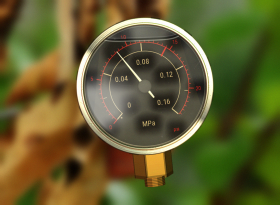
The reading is 0.06 (MPa)
